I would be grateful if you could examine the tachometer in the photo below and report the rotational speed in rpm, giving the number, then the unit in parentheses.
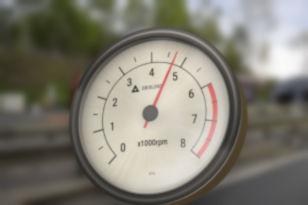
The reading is 4750 (rpm)
